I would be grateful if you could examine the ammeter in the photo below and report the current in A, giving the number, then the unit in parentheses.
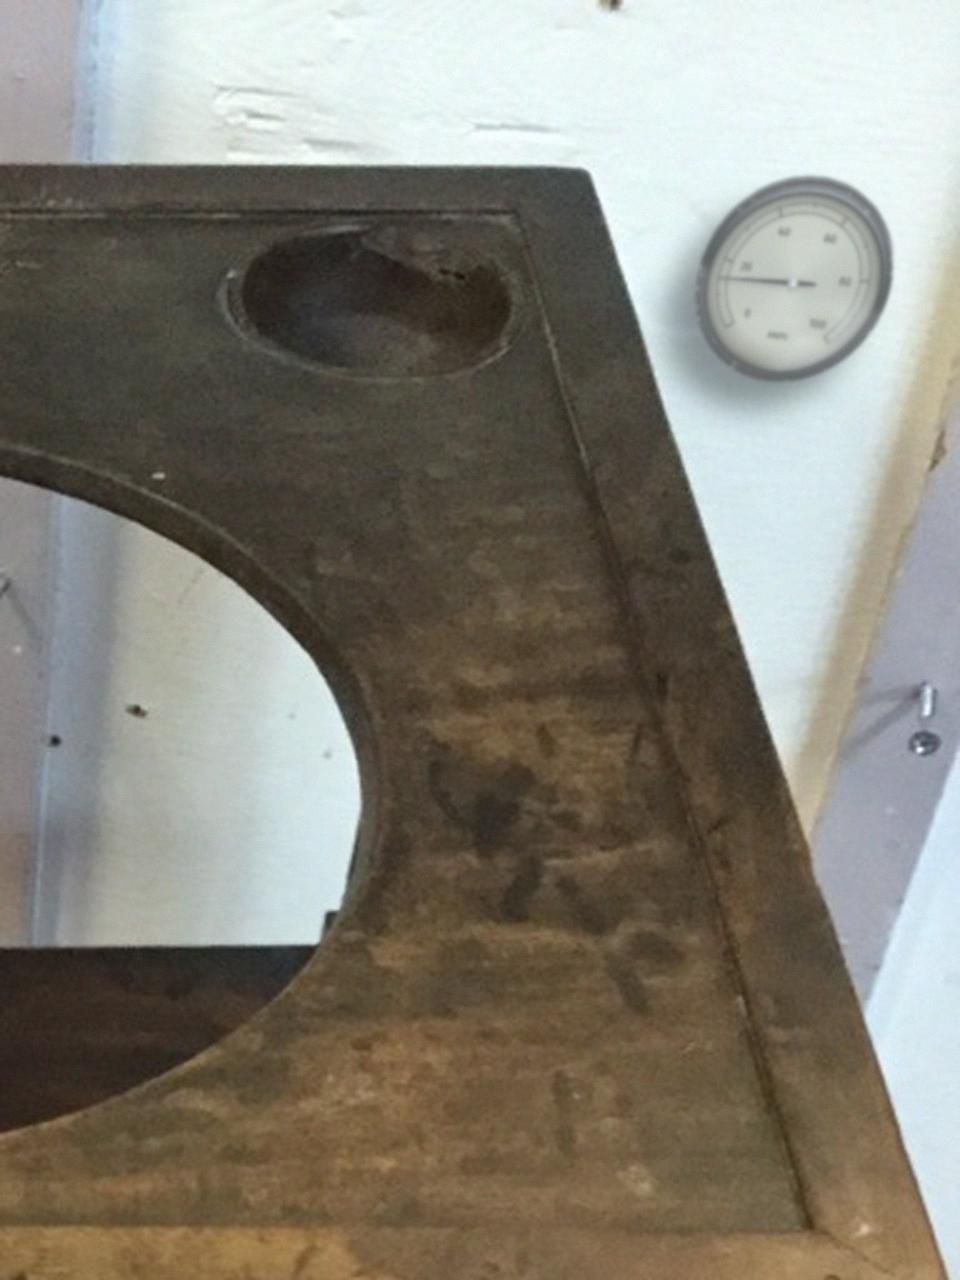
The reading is 15 (A)
